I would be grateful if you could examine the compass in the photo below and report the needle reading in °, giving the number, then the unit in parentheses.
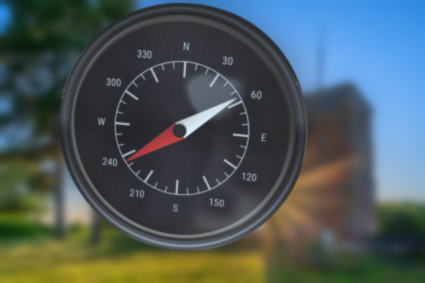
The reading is 235 (°)
